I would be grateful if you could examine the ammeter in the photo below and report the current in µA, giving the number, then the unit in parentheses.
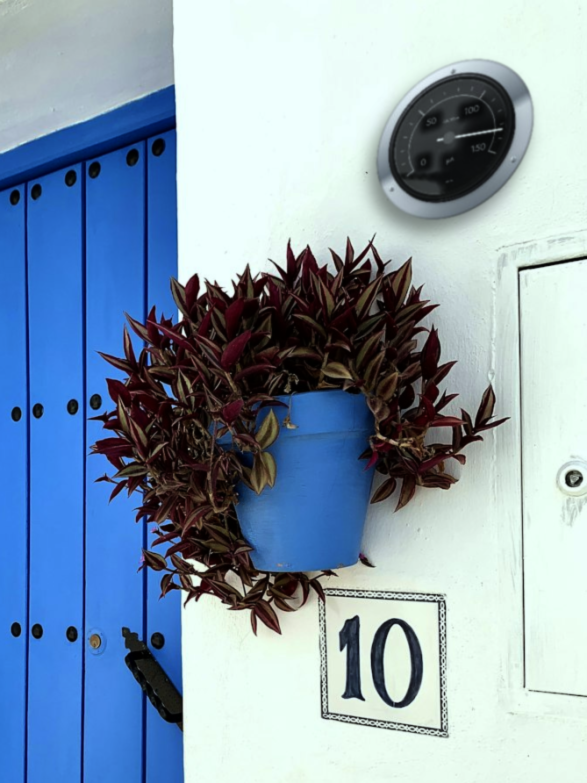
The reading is 135 (µA)
